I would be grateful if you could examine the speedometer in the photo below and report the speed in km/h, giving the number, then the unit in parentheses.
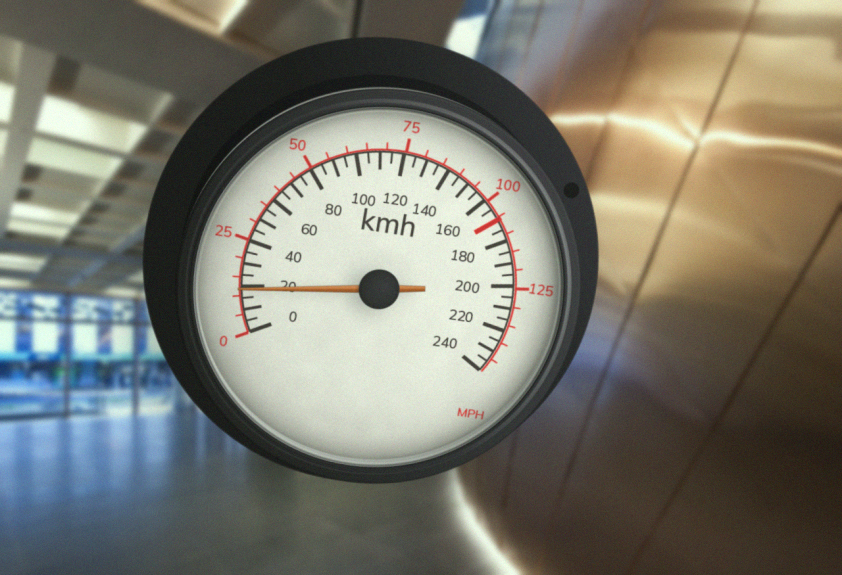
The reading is 20 (km/h)
